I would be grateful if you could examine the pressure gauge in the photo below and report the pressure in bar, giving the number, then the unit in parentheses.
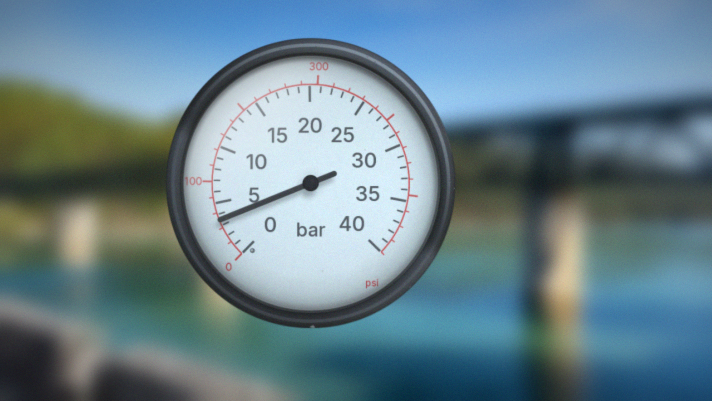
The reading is 3.5 (bar)
